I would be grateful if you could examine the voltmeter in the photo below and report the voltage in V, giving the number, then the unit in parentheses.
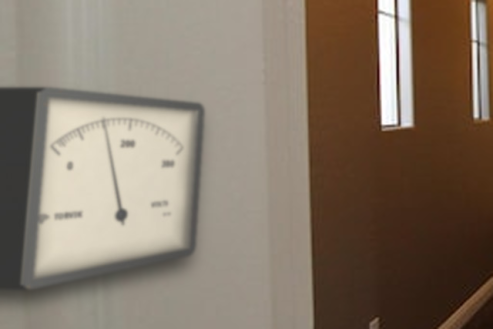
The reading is 150 (V)
